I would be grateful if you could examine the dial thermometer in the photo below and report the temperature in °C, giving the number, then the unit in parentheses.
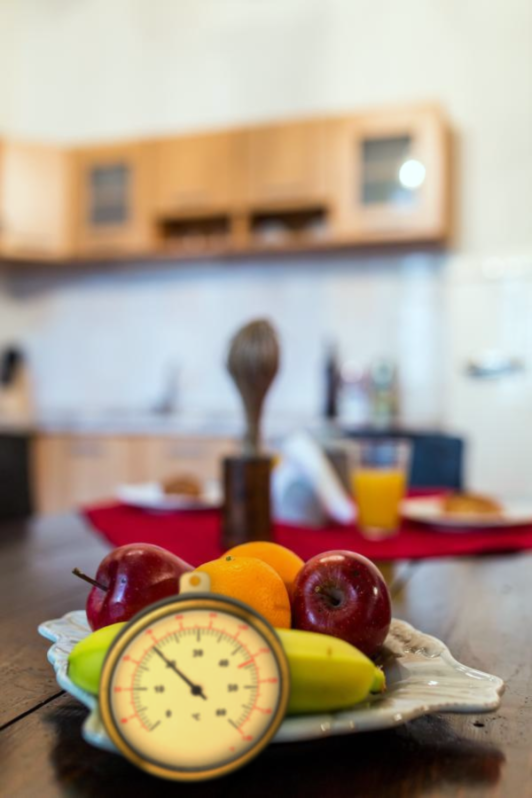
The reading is 20 (°C)
